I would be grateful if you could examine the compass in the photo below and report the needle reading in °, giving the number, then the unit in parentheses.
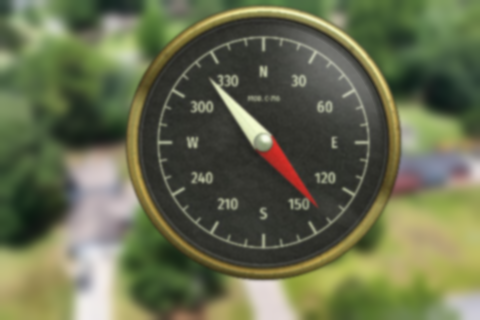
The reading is 140 (°)
